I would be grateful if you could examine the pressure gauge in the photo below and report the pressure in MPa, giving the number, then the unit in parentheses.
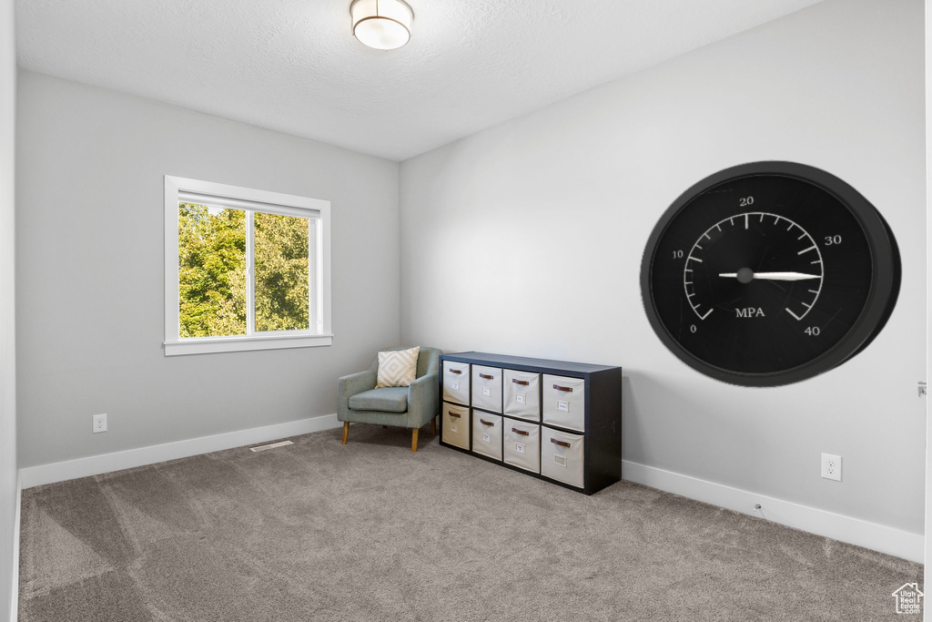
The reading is 34 (MPa)
